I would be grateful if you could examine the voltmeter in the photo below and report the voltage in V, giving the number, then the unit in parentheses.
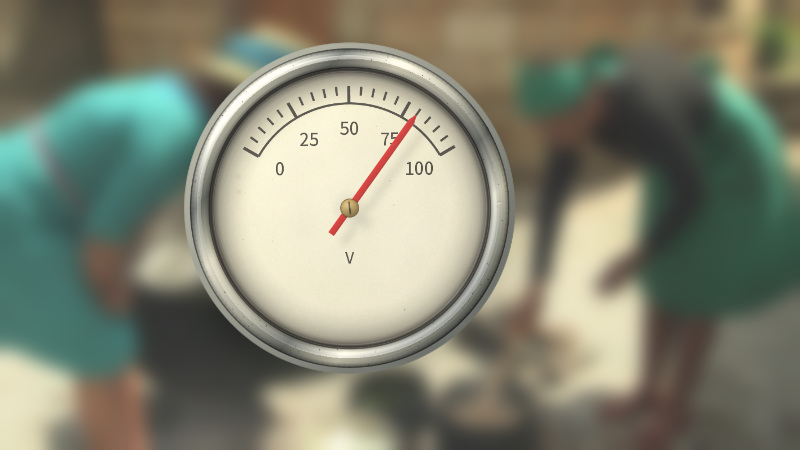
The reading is 80 (V)
